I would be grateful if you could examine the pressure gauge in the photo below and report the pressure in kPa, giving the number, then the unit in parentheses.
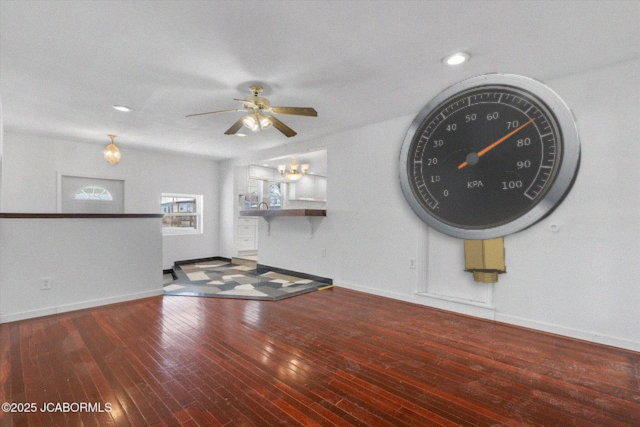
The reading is 74 (kPa)
